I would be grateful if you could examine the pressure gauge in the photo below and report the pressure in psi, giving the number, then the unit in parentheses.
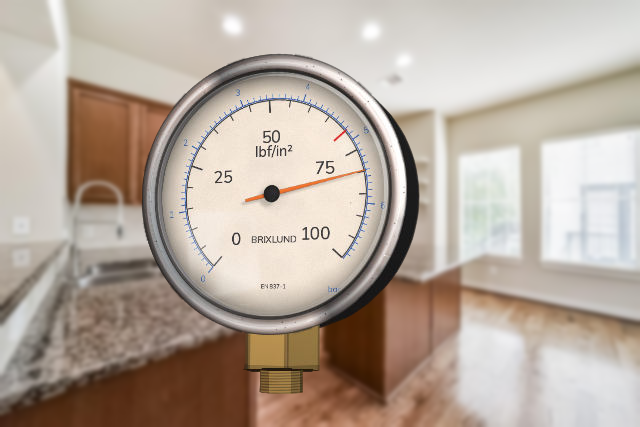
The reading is 80 (psi)
